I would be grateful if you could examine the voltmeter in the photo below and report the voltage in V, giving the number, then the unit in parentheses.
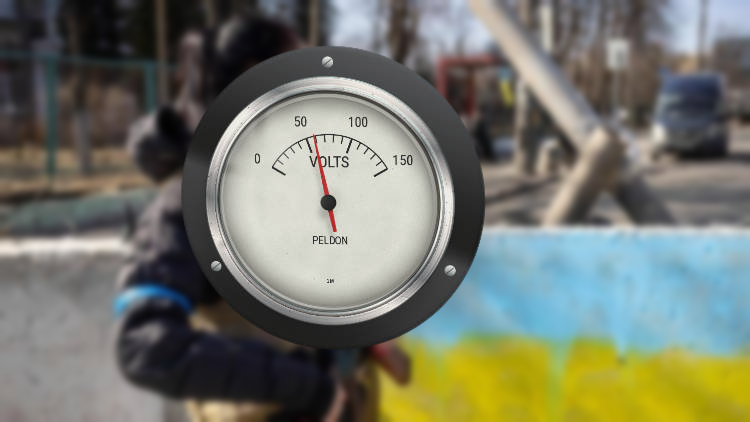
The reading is 60 (V)
